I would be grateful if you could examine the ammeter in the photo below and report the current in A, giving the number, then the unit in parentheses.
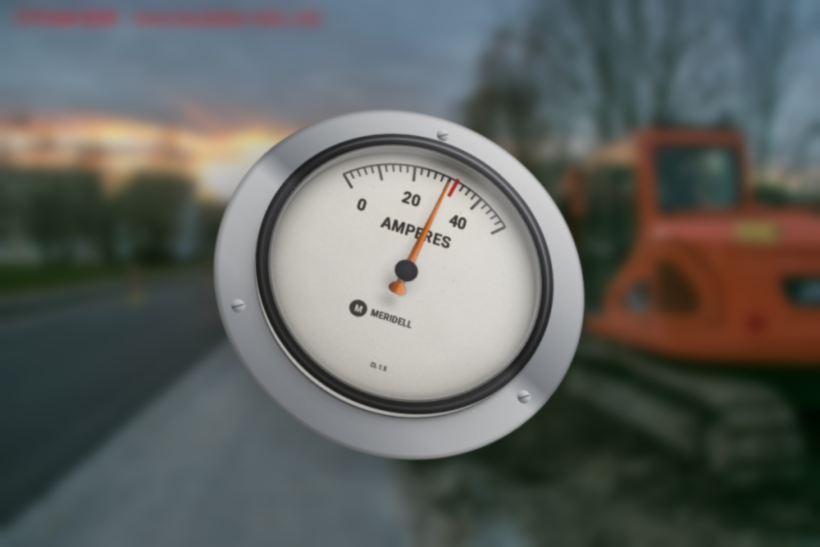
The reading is 30 (A)
